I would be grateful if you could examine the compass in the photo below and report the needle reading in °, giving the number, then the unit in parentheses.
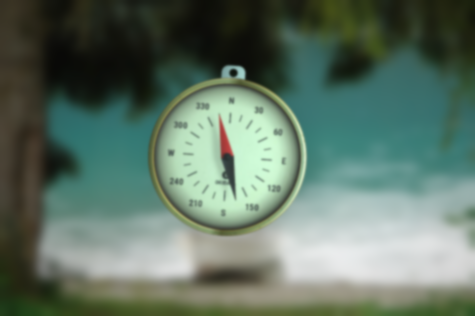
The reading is 345 (°)
